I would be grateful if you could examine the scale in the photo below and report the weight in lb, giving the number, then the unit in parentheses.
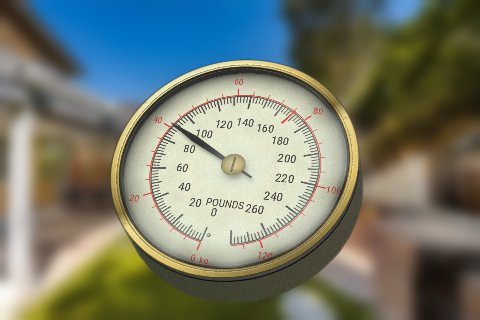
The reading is 90 (lb)
